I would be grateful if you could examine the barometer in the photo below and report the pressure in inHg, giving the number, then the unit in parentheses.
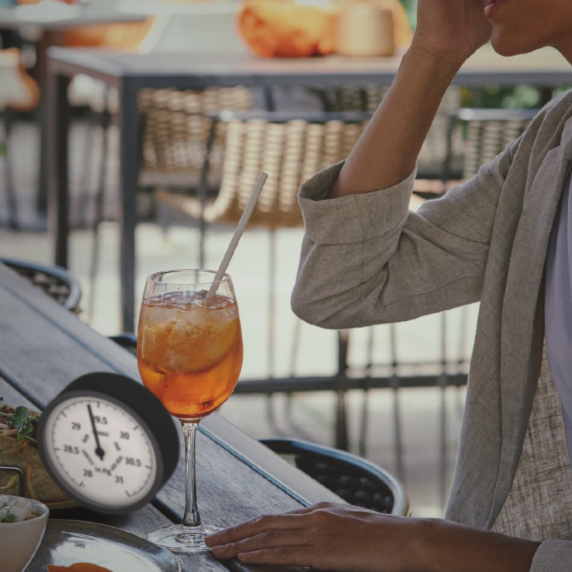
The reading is 29.4 (inHg)
